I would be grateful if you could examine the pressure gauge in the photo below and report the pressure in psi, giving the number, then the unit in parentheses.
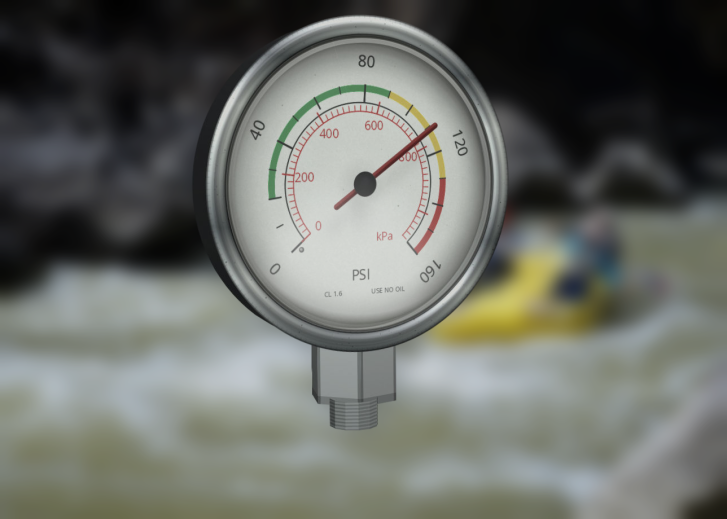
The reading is 110 (psi)
